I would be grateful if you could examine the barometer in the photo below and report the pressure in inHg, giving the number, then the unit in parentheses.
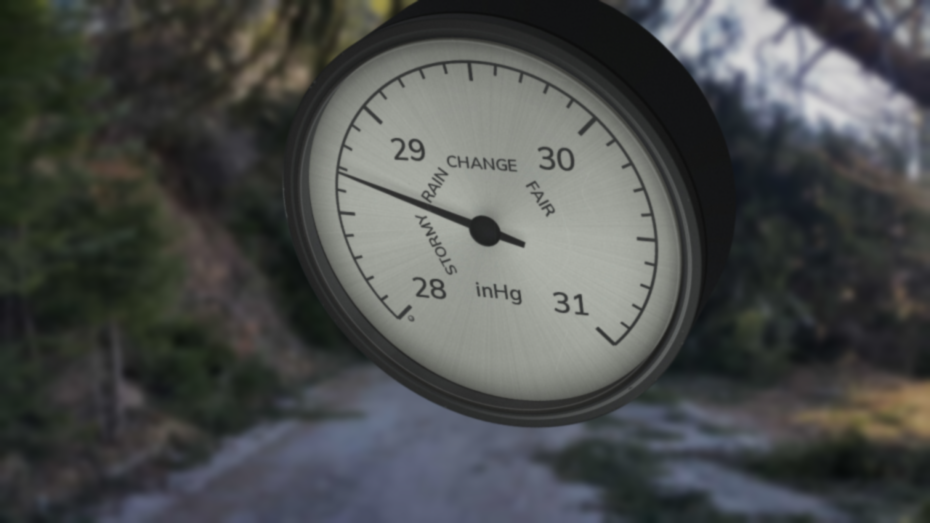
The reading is 28.7 (inHg)
